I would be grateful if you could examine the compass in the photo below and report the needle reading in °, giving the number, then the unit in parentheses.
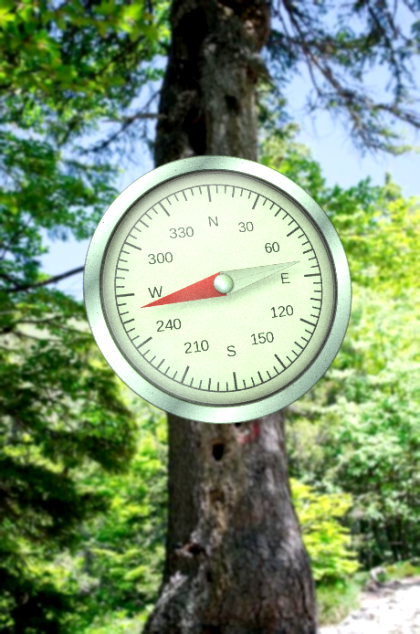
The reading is 260 (°)
